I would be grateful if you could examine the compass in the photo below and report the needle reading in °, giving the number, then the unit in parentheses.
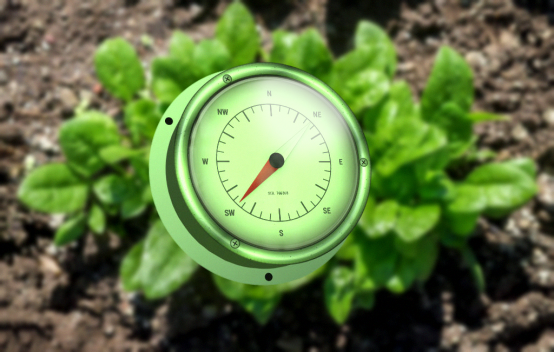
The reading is 225 (°)
